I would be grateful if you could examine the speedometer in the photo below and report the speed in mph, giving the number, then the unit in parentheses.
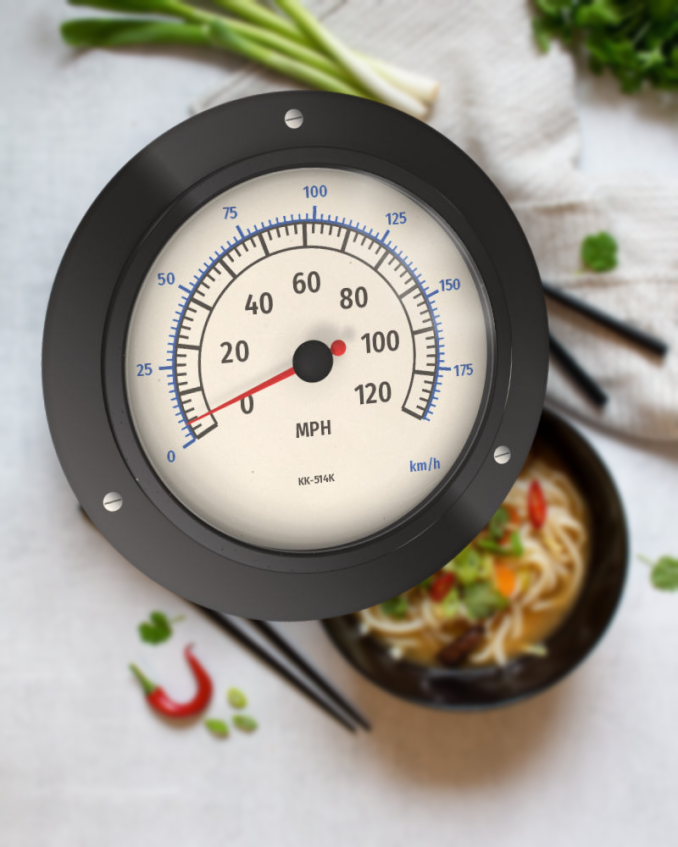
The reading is 4 (mph)
